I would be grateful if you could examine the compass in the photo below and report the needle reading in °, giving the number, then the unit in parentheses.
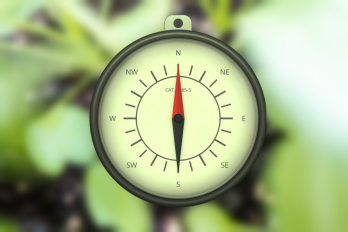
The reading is 0 (°)
